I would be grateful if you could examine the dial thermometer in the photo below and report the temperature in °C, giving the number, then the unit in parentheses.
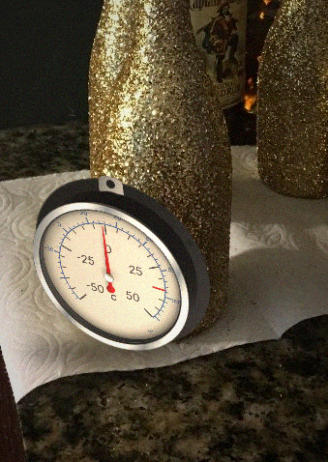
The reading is 0 (°C)
